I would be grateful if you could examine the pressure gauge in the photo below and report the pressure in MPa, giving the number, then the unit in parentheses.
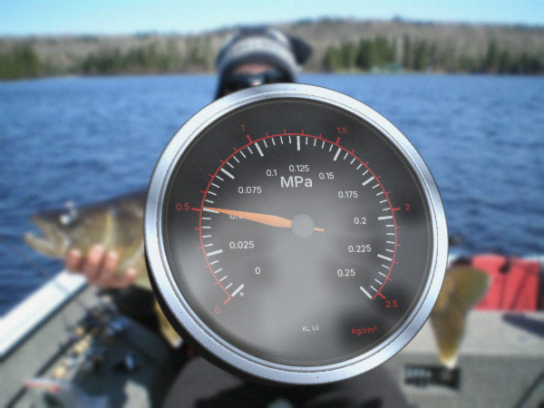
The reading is 0.05 (MPa)
